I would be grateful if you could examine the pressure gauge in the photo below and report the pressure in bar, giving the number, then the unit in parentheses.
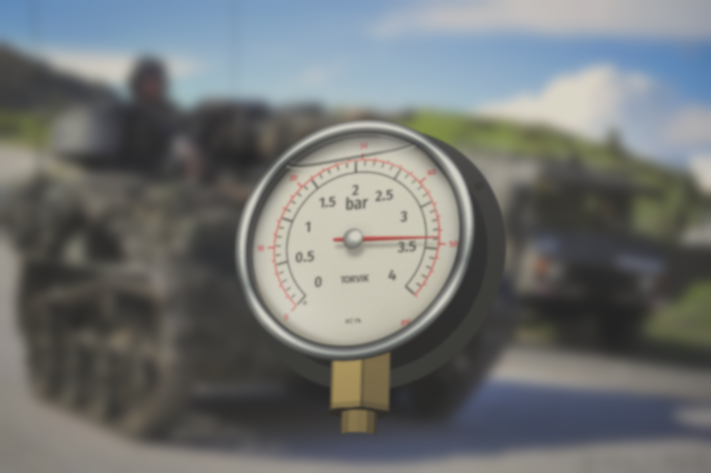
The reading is 3.4 (bar)
